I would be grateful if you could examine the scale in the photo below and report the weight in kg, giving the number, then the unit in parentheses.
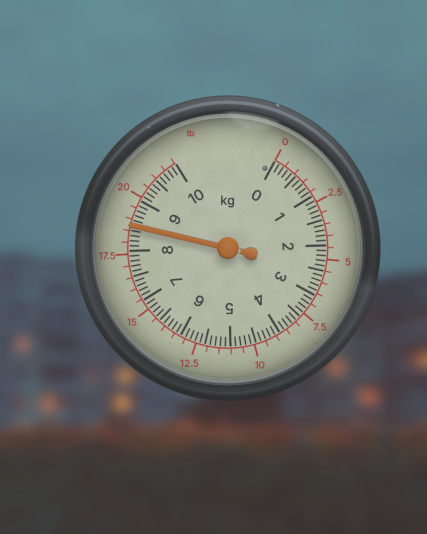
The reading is 8.5 (kg)
